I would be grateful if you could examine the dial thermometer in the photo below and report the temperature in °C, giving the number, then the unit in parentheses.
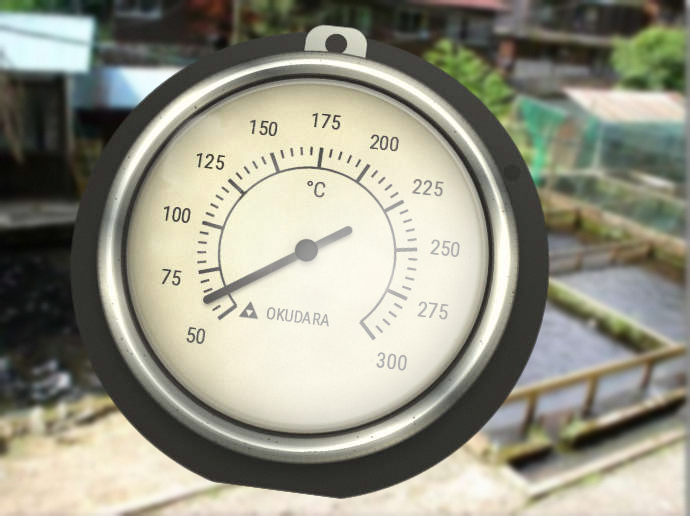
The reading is 60 (°C)
